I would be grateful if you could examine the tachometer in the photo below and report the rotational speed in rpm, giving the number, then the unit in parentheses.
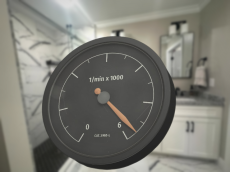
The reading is 5750 (rpm)
